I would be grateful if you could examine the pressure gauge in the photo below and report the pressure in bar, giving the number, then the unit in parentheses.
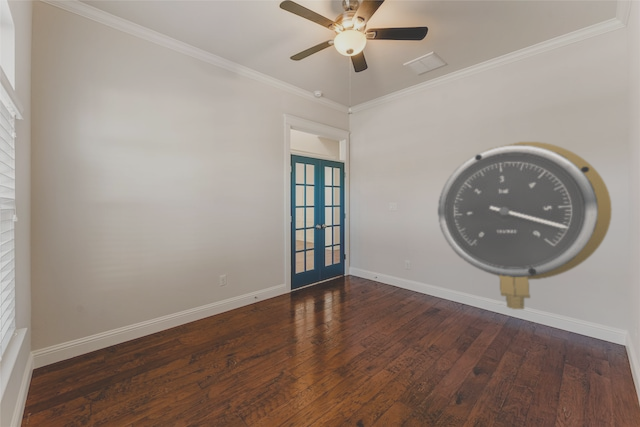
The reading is 5.5 (bar)
